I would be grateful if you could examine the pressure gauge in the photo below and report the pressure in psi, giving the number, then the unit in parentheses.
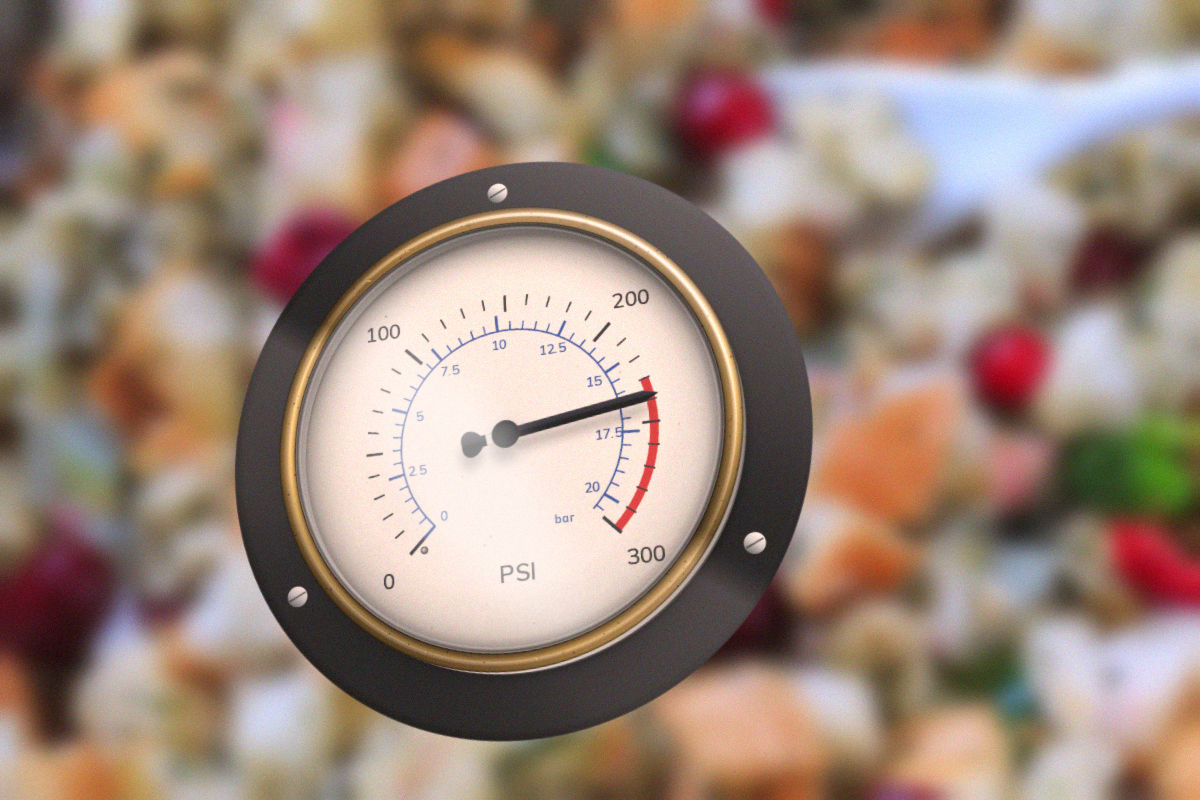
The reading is 240 (psi)
